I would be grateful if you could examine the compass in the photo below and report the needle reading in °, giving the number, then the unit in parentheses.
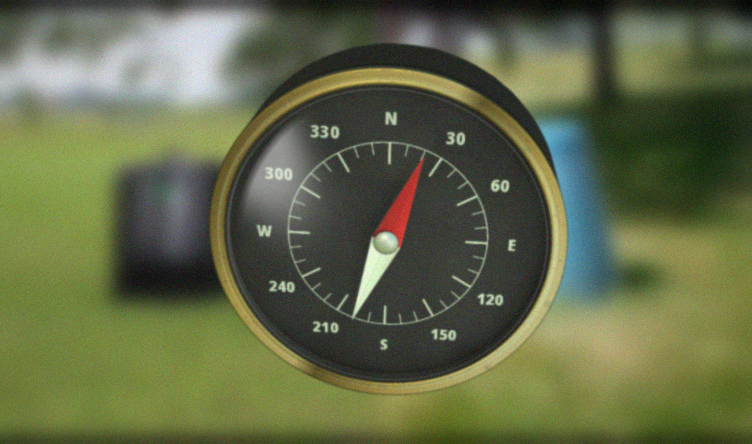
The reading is 20 (°)
